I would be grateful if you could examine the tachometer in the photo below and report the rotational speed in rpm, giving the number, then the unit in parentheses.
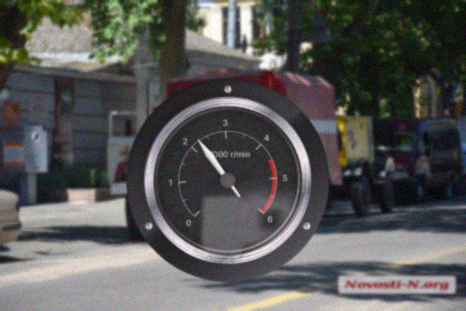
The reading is 2250 (rpm)
